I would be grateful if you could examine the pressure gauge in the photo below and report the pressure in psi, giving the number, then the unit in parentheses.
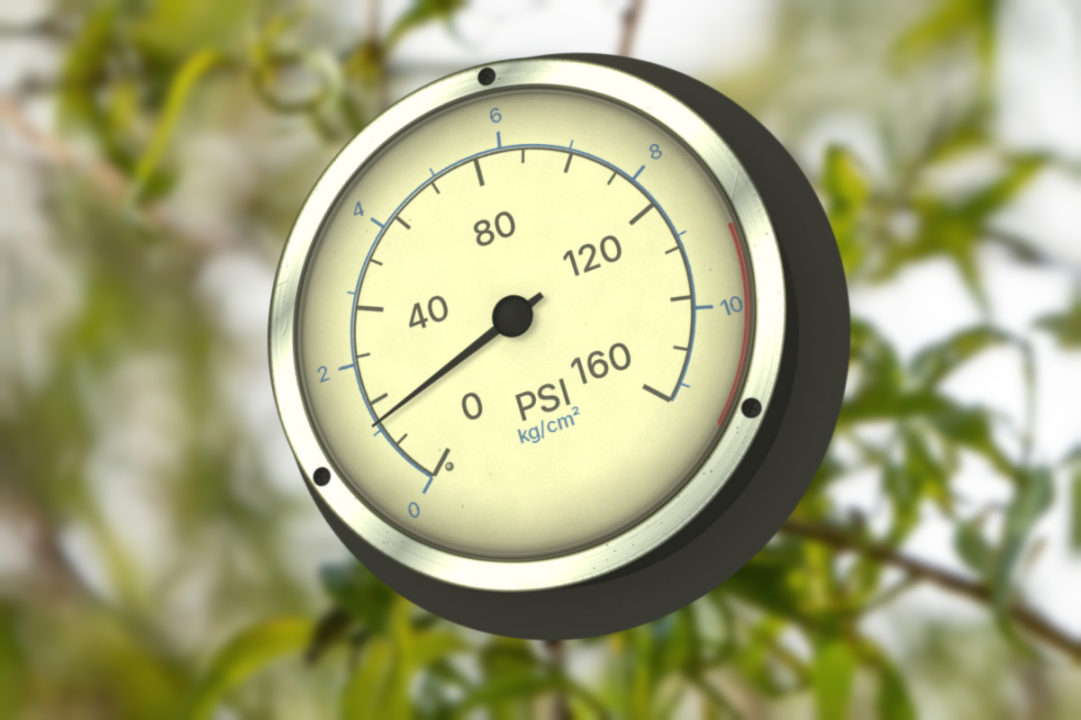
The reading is 15 (psi)
